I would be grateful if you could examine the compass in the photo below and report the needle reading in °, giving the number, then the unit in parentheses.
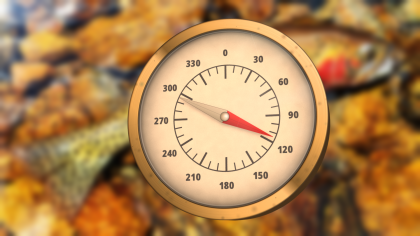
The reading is 115 (°)
